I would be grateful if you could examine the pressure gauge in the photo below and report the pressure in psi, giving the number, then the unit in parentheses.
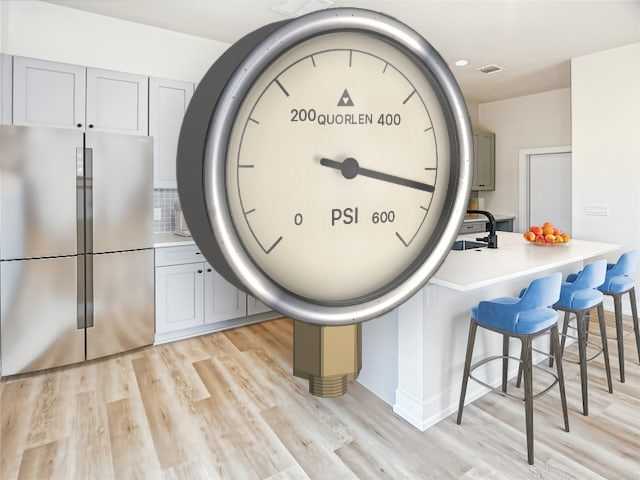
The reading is 525 (psi)
